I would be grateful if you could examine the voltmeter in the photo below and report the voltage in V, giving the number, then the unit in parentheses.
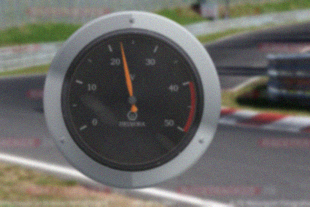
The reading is 22.5 (V)
